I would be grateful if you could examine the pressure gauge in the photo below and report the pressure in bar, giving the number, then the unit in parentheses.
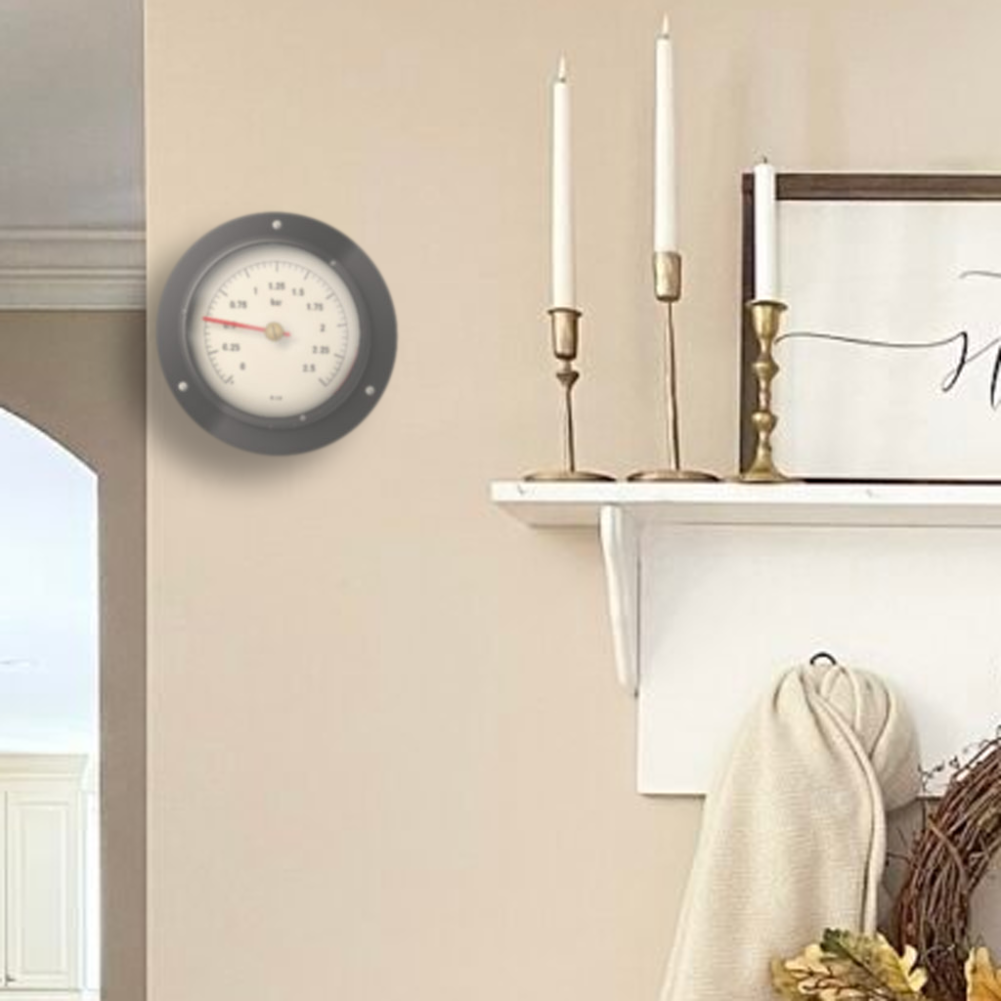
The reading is 0.5 (bar)
